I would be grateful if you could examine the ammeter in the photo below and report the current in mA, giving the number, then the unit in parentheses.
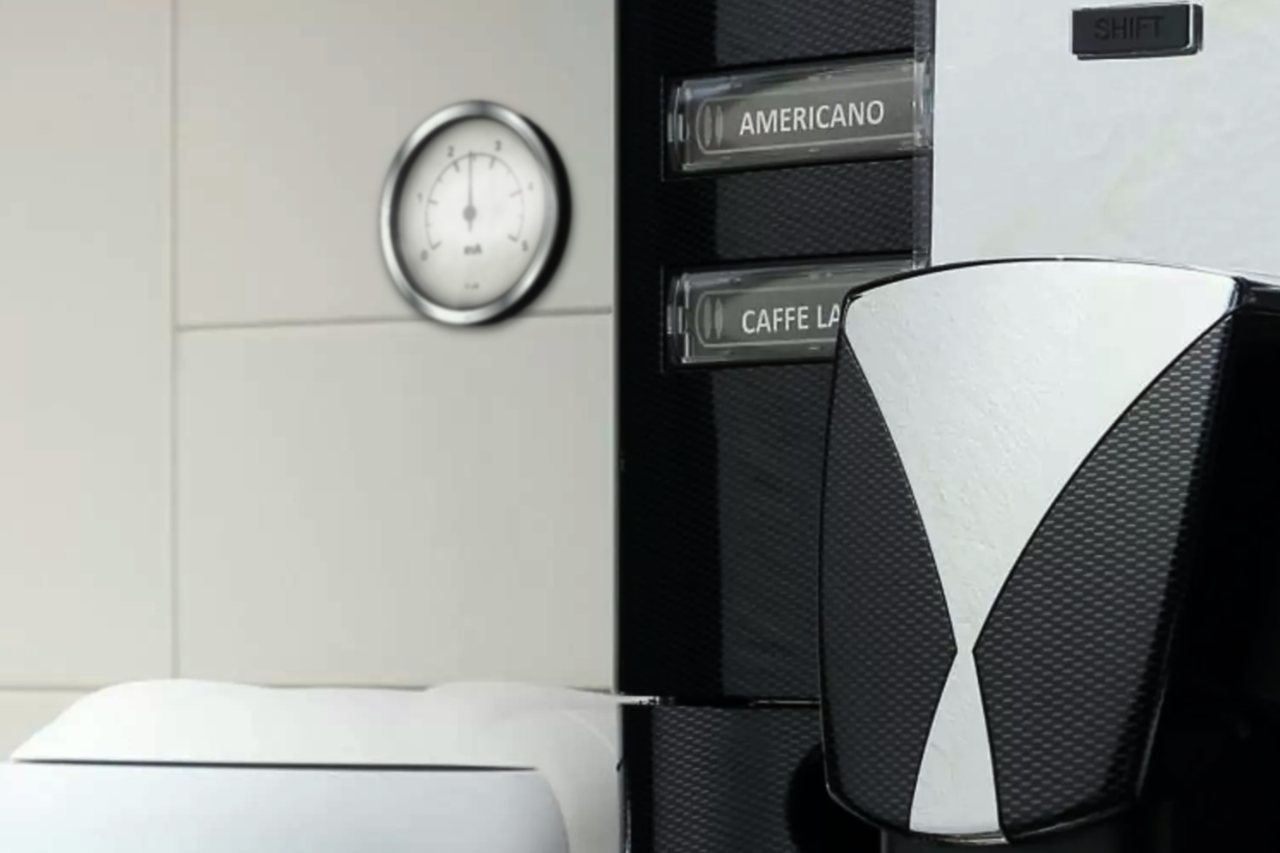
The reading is 2.5 (mA)
